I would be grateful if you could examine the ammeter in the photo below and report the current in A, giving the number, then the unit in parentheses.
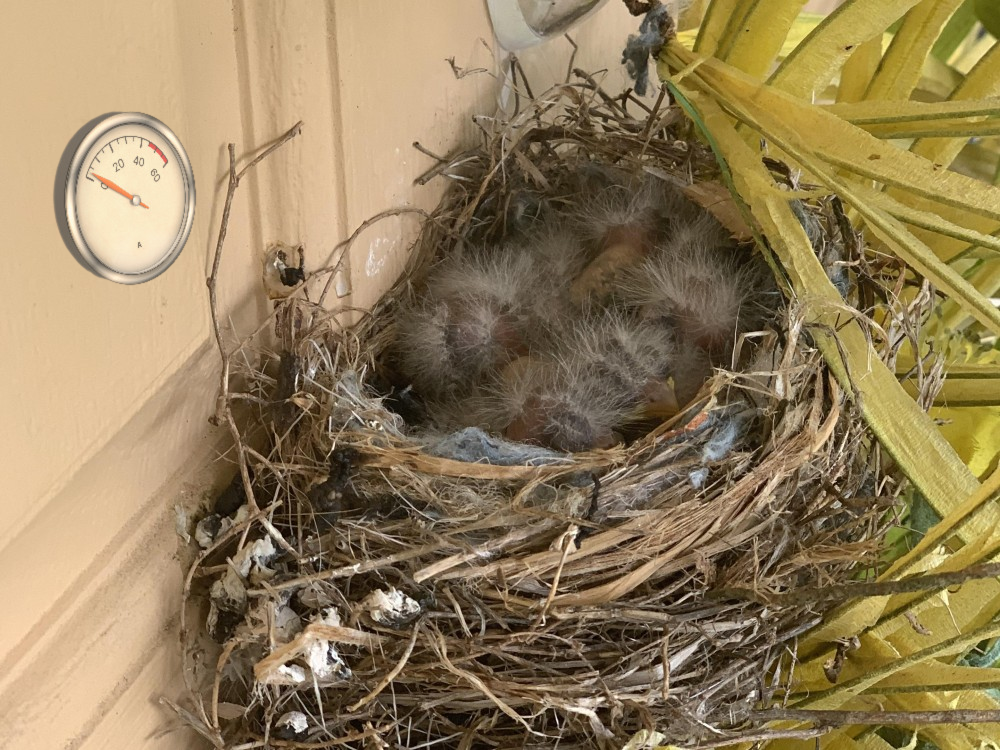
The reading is 2.5 (A)
